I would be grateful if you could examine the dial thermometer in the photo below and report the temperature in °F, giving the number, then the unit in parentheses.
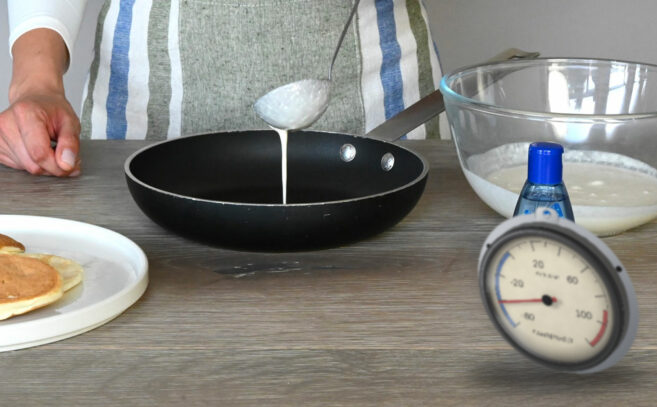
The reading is -40 (°F)
